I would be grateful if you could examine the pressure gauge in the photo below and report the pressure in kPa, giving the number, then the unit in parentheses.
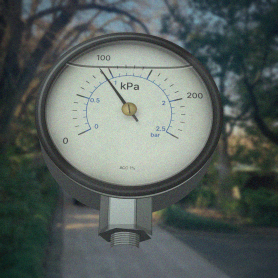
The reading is 90 (kPa)
